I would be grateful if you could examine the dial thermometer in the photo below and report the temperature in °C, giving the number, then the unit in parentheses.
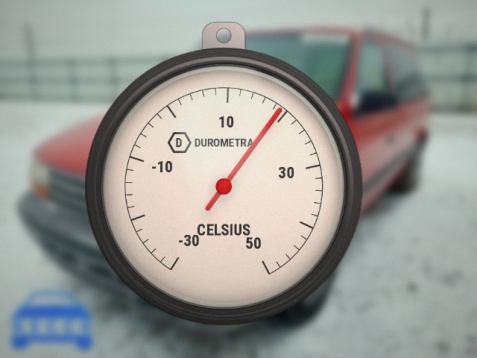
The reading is 19 (°C)
